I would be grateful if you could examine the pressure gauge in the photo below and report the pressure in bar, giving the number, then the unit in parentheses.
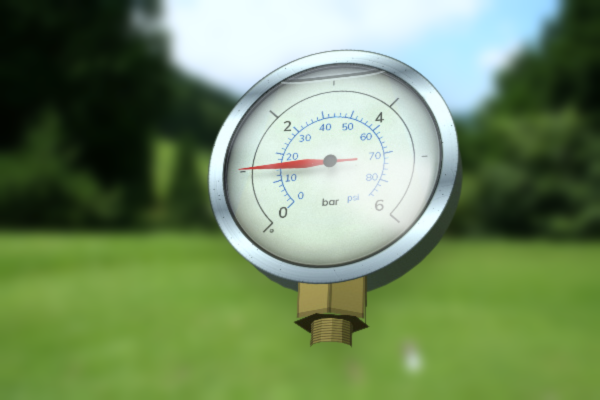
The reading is 1 (bar)
